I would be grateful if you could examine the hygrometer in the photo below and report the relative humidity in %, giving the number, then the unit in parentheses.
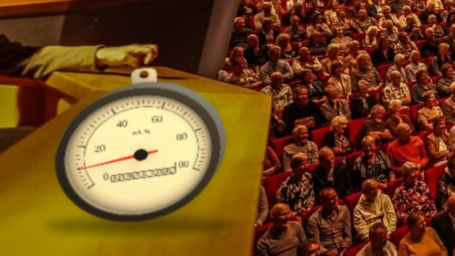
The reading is 10 (%)
